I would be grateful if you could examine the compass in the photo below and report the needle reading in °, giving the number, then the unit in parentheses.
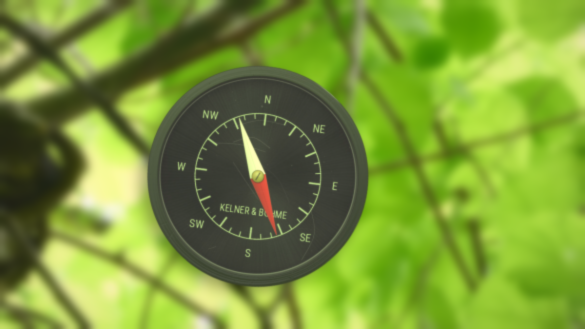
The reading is 155 (°)
